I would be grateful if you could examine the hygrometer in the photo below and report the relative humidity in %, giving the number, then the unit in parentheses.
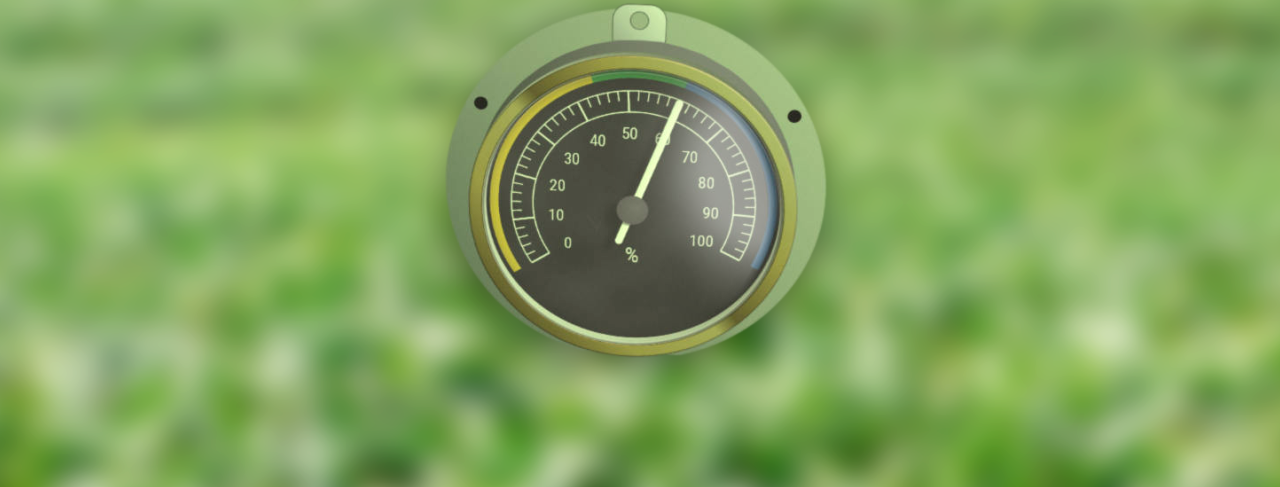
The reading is 60 (%)
